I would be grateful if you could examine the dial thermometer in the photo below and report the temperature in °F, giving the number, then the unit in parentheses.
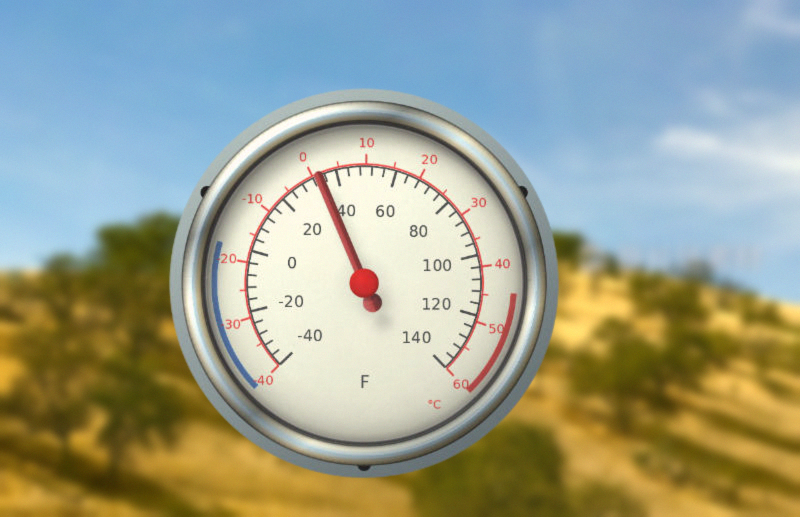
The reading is 34 (°F)
